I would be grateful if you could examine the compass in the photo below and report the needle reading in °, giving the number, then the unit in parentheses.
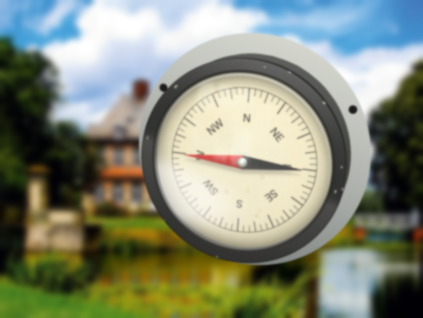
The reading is 270 (°)
